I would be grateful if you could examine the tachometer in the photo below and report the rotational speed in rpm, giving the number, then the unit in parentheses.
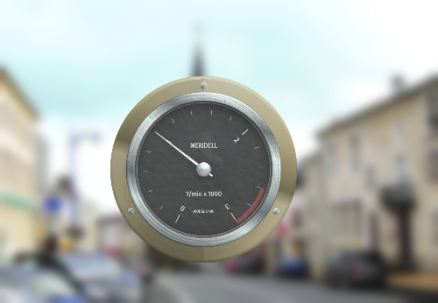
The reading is 1000 (rpm)
